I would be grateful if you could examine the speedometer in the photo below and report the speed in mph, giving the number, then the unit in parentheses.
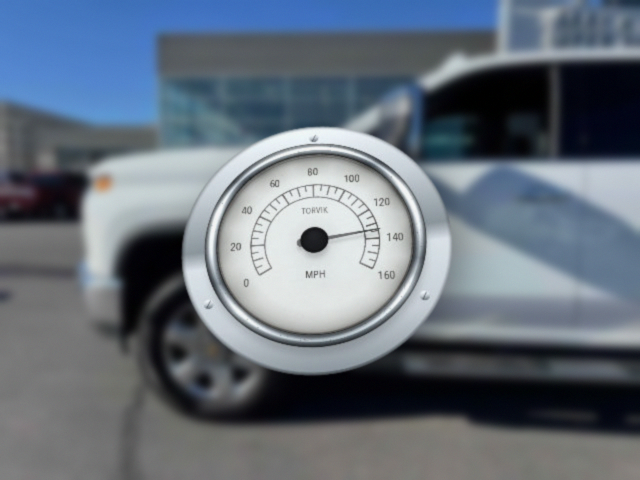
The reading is 135 (mph)
